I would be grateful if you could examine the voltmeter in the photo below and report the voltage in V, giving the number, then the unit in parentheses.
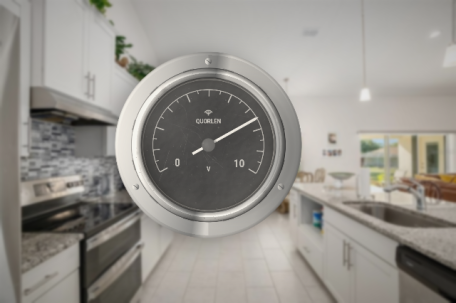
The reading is 7.5 (V)
